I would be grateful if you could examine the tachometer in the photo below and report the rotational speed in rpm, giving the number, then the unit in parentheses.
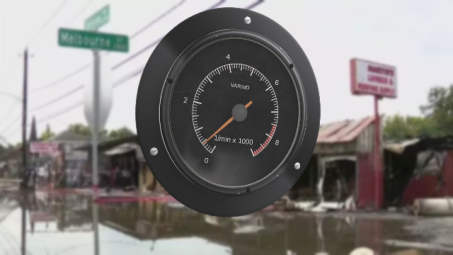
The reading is 500 (rpm)
